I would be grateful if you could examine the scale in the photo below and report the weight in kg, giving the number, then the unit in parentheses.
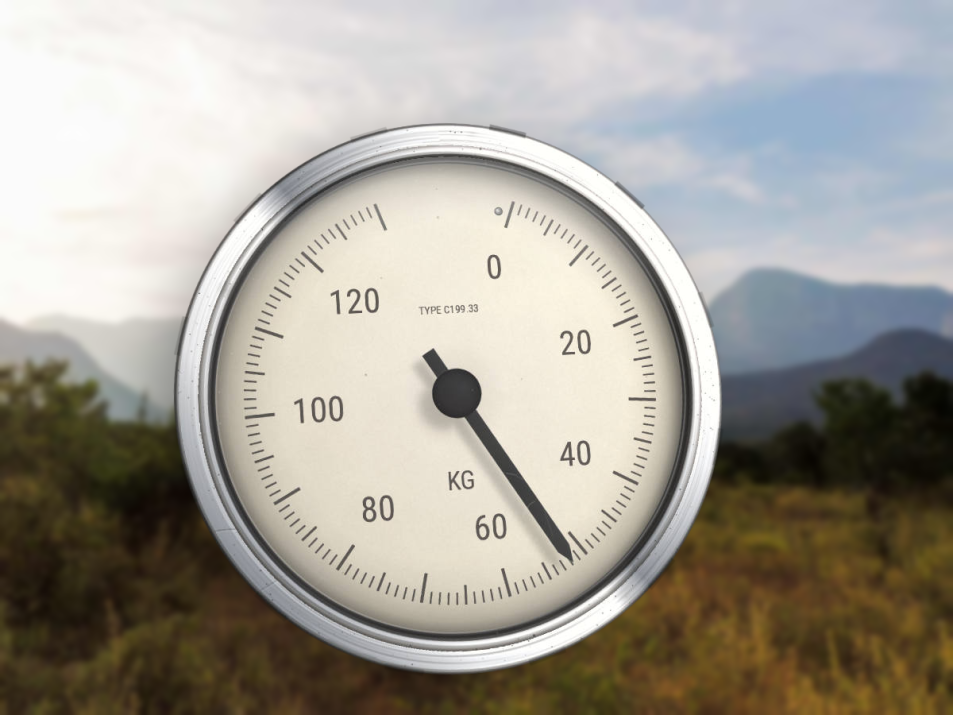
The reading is 52 (kg)
